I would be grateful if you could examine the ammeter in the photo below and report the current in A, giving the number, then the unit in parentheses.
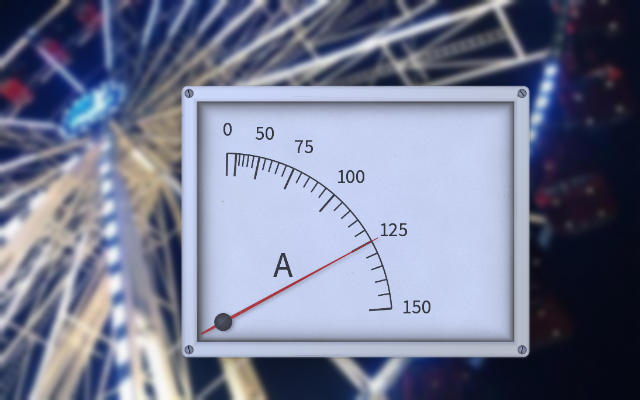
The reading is 125 (A)
